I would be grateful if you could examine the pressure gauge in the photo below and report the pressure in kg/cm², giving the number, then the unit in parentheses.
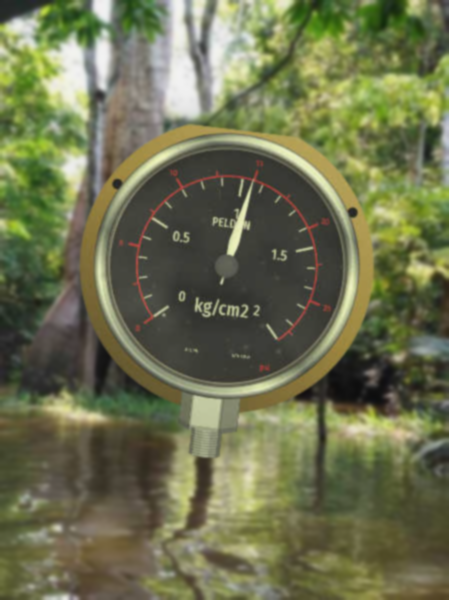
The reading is 1.05 (kg/cm²)
